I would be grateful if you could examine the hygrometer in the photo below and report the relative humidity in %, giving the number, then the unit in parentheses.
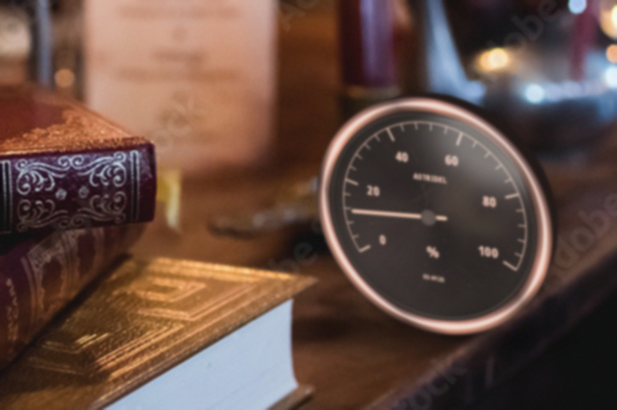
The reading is 12 (%)
